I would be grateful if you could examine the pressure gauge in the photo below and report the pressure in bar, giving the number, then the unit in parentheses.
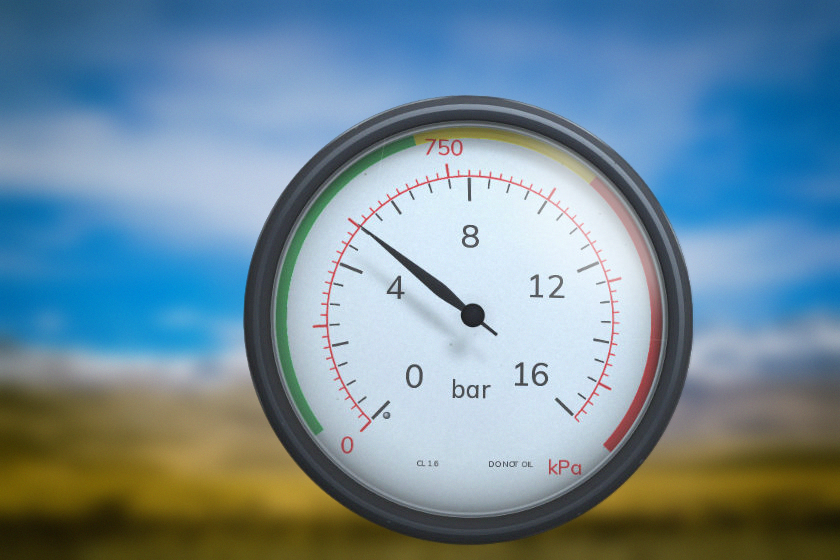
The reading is 5 (bar)
